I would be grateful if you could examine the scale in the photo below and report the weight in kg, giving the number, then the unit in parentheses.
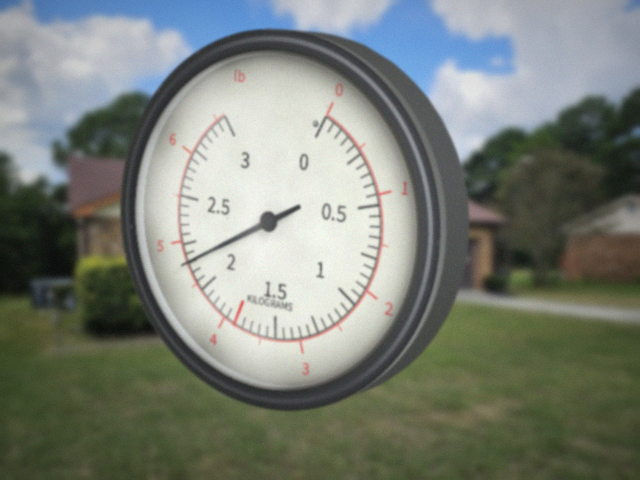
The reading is 2.15 (kg)
